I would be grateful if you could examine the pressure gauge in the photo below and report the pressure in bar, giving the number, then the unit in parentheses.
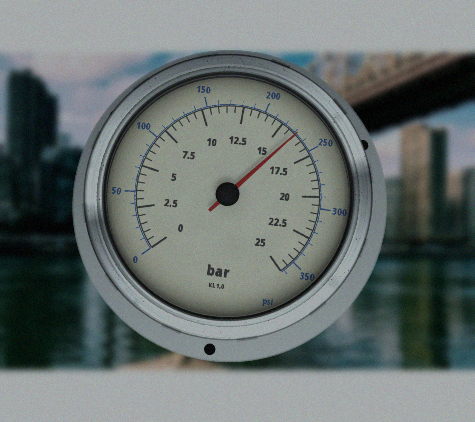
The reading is 16 (bar)
